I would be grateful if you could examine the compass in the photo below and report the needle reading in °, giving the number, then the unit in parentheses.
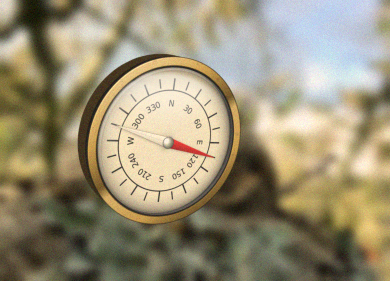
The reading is 105 (°)
